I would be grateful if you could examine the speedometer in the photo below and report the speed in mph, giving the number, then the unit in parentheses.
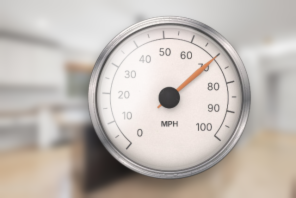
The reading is 70 (mph)
